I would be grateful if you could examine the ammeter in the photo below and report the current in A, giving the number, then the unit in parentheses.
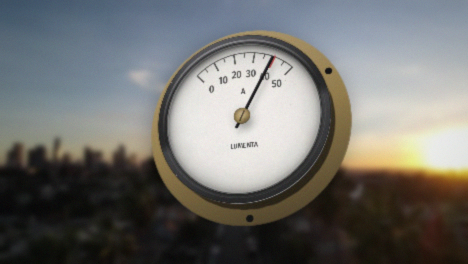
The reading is 40 (A)
